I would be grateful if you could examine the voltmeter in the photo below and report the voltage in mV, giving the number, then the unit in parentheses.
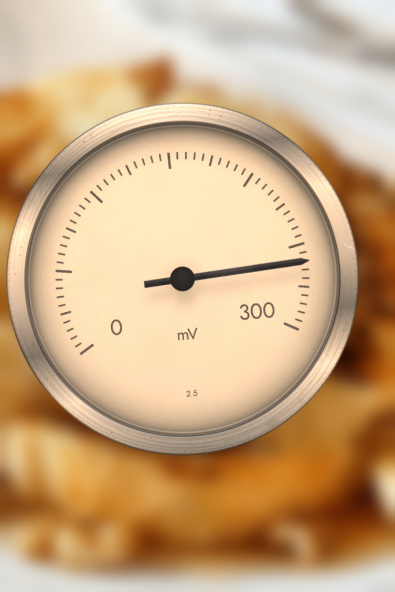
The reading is 260 (mV)
